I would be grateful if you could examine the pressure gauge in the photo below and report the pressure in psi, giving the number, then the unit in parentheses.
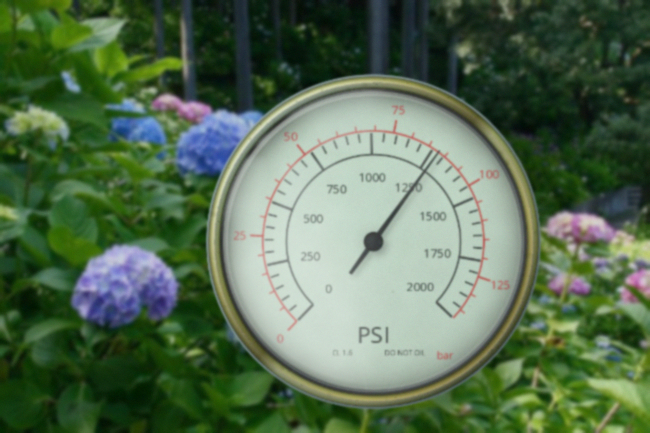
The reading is 1275 (psi)
